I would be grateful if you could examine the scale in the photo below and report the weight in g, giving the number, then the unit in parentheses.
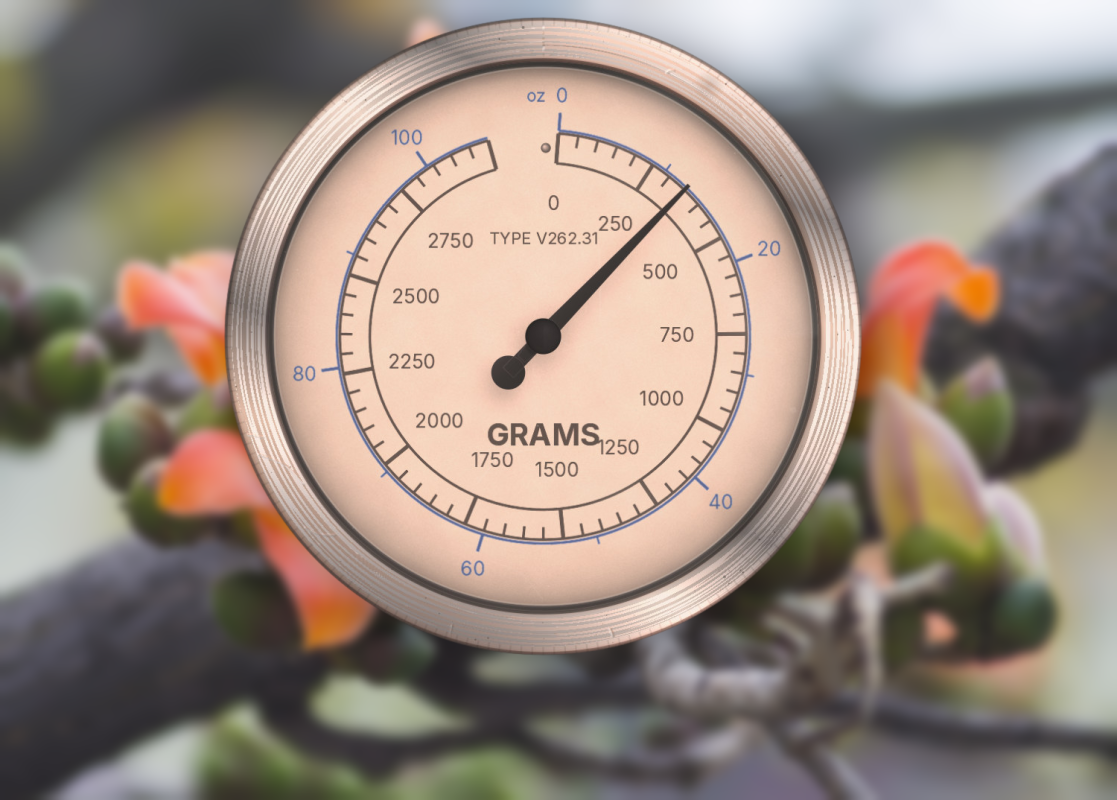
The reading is 350 (g)
